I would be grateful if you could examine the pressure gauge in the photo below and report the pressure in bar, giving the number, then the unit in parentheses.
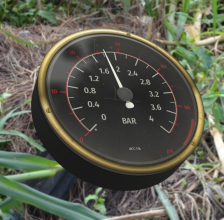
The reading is 1.8 (bar)
